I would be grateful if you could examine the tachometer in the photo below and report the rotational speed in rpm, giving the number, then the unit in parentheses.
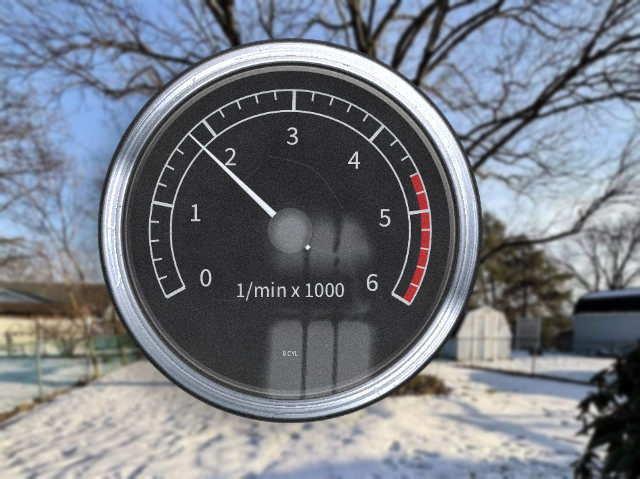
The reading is 1800 (rpm)
